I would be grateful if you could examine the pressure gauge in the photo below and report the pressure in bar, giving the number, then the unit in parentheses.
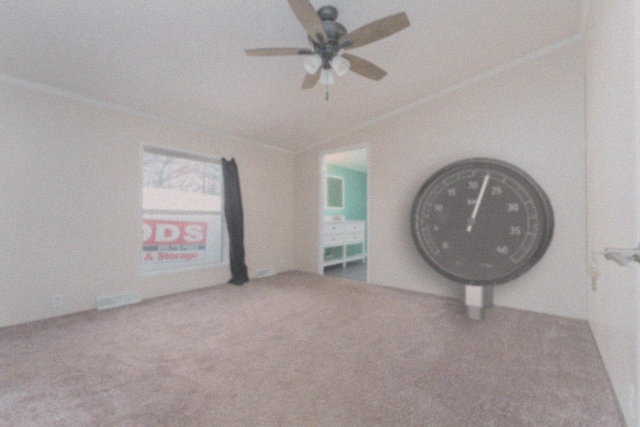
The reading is 22.5 (bar)
